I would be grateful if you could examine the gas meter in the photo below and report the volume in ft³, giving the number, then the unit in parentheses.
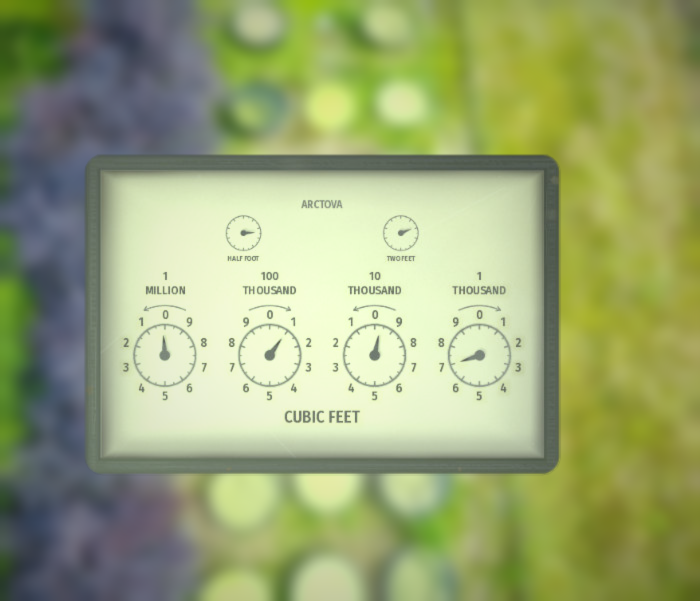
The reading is 9700 (ft³)
